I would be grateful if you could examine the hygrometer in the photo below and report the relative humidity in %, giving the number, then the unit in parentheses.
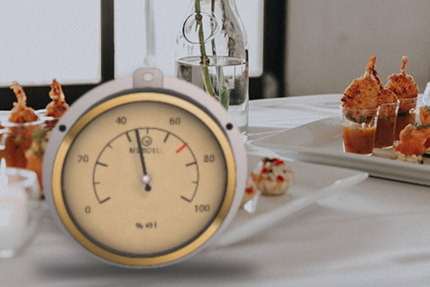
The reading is 45 (%)
